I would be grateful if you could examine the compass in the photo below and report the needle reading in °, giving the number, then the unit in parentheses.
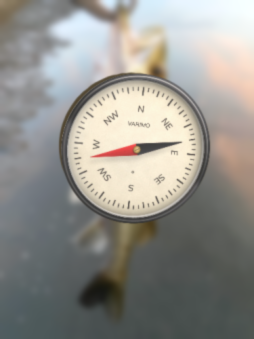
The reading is 255 (°)
